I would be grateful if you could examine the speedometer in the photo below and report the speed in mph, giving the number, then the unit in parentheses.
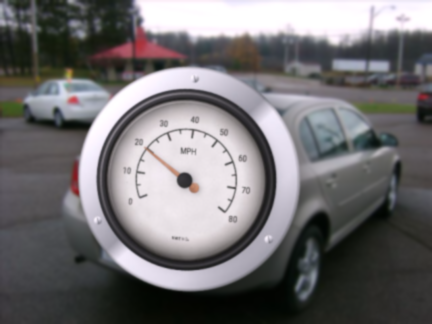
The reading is 20 (mph)
